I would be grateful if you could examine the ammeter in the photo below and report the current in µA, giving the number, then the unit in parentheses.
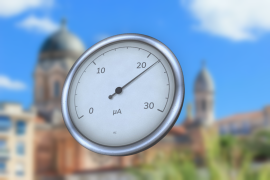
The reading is 22 (µA)
